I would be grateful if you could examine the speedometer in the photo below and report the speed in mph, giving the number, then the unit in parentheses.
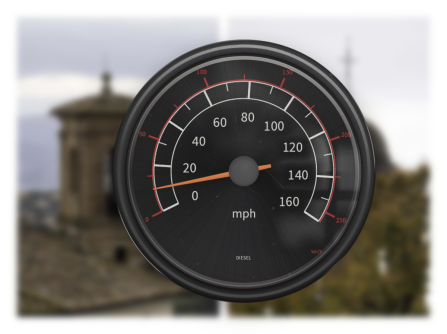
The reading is 10 (mph)
